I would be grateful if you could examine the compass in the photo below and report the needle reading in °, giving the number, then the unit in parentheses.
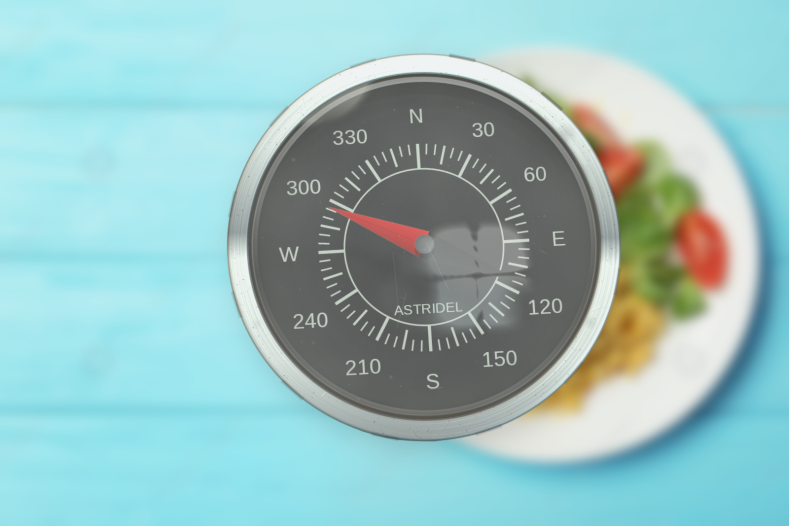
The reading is 295 (°)
